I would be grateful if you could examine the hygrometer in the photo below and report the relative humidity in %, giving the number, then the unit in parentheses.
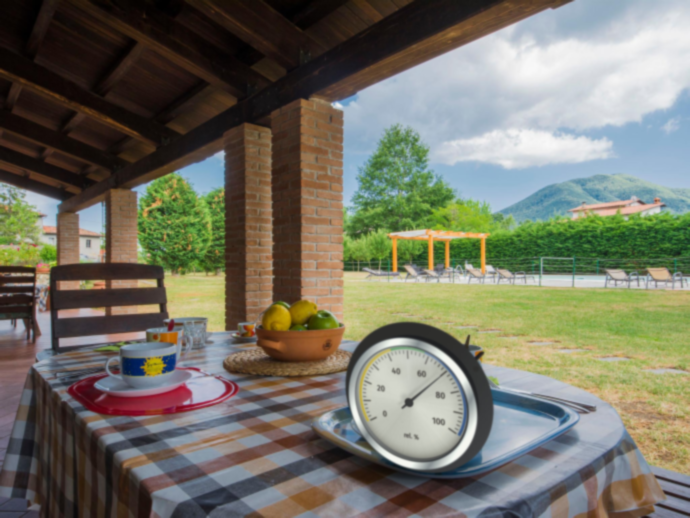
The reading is 70 (%)
